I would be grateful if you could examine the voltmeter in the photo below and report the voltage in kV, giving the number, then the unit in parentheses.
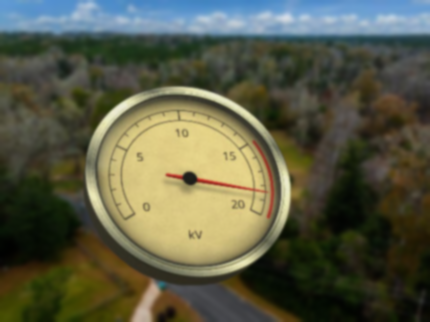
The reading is 18.5 (kV)
